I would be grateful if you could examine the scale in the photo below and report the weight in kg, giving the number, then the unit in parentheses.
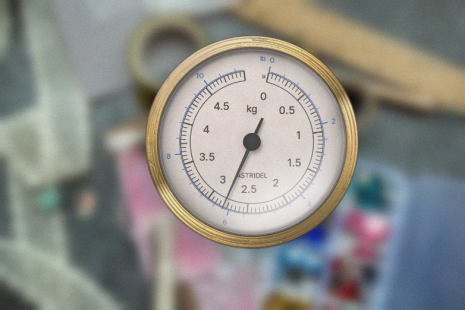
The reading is 2.8 (kg)
